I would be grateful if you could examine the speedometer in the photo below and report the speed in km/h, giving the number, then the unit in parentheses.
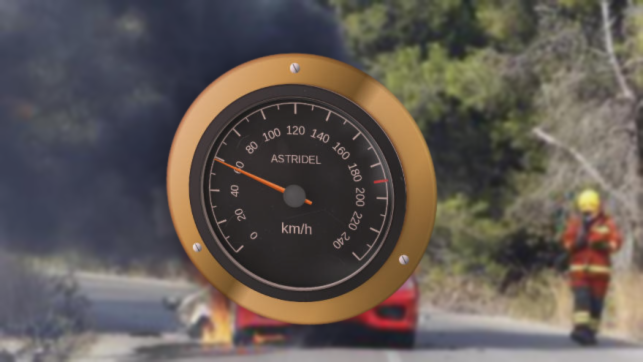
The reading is 60 (km/h)
